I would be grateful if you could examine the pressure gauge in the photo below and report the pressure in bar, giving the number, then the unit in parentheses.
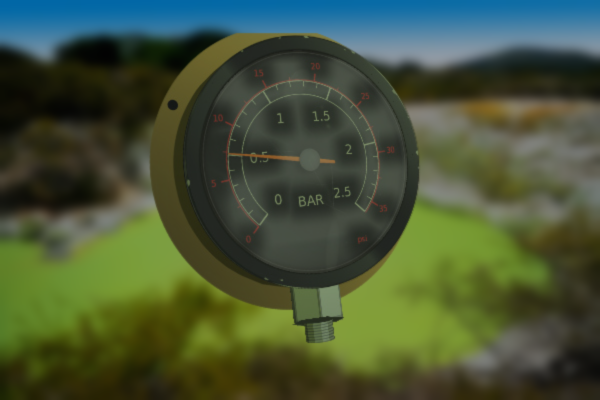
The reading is 0.5 (bar)
